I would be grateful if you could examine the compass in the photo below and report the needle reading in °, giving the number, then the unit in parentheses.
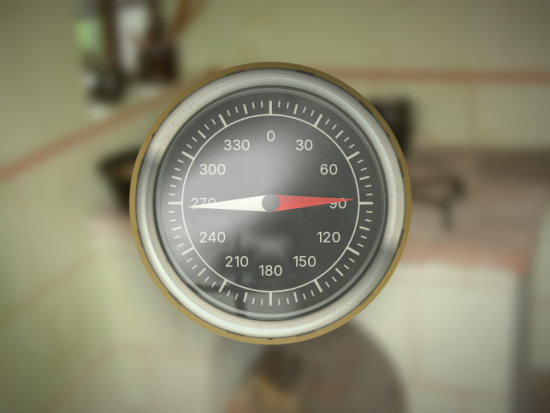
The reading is 87.5 (°)
